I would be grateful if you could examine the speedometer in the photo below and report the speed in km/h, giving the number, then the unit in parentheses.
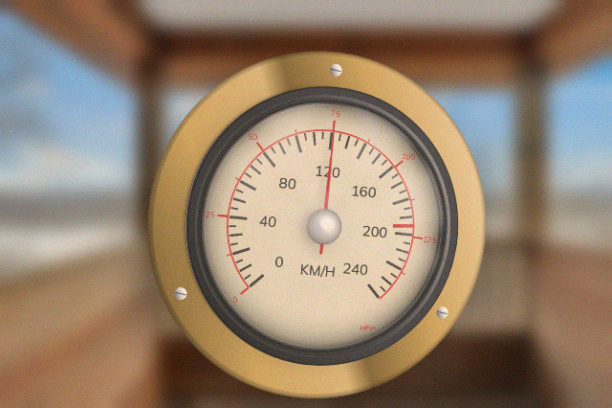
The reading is 120 (km/h)
